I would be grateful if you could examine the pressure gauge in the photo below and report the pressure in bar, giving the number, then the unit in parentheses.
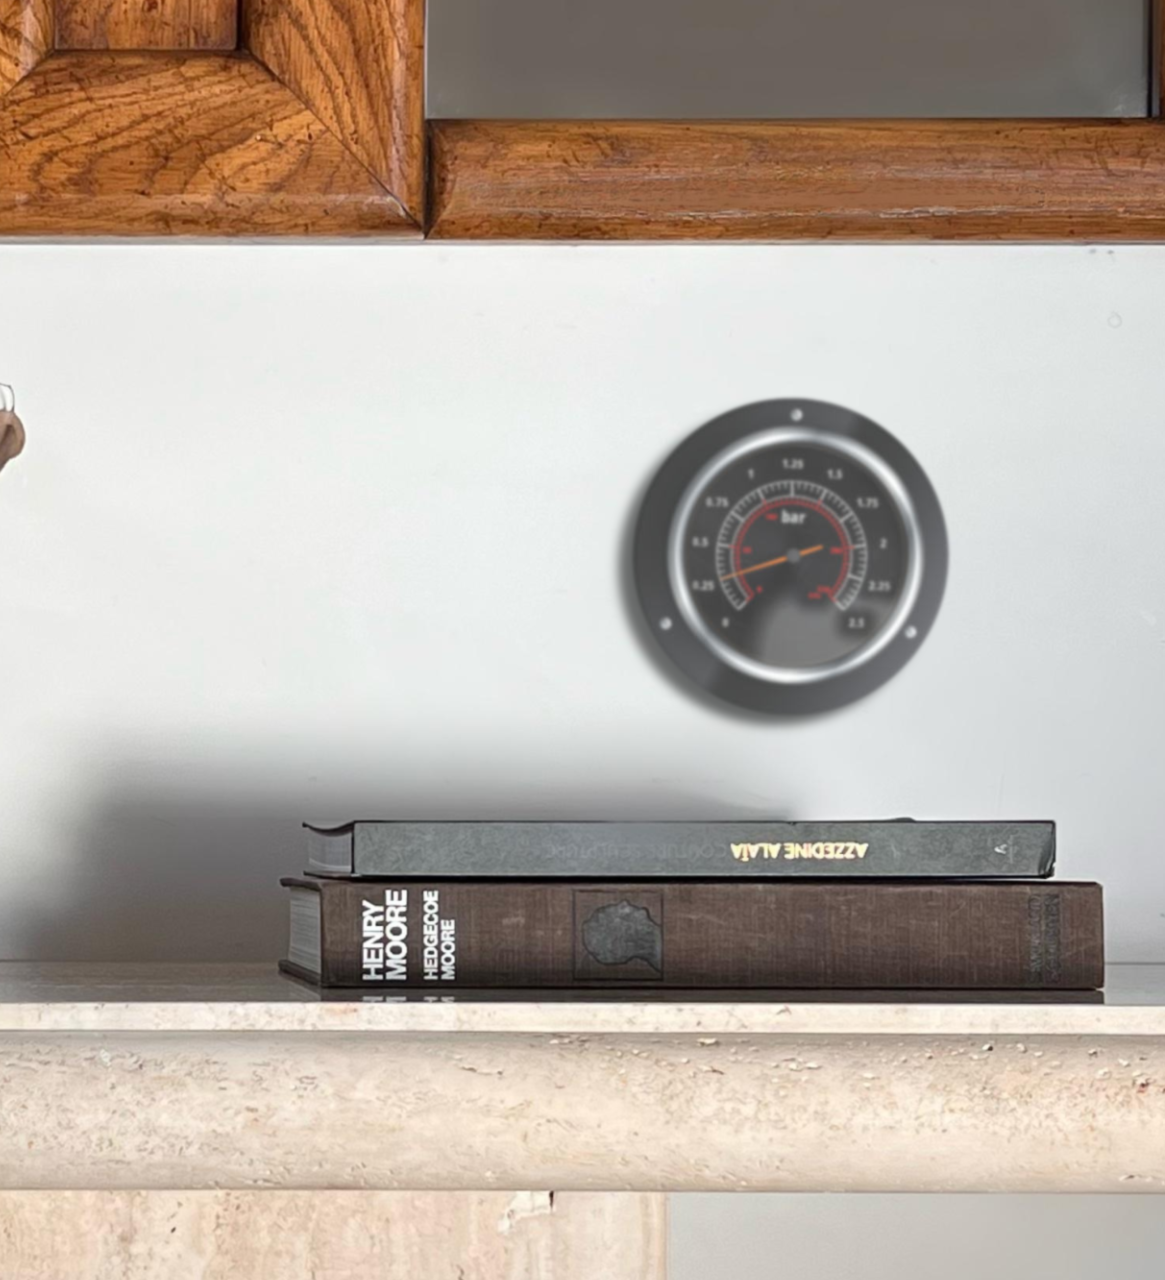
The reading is 0.25 (bar)
